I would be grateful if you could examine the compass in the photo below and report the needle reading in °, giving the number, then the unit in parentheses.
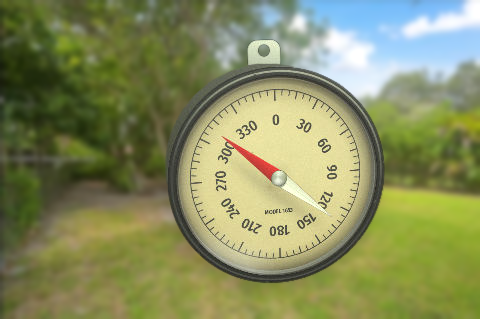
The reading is 310 (°)
